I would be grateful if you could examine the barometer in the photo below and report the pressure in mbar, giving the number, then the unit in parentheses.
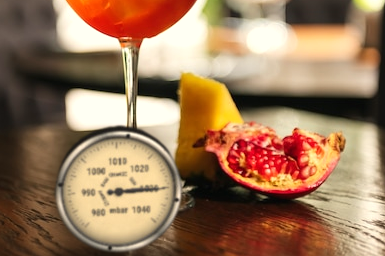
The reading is 1030 (mbar)
